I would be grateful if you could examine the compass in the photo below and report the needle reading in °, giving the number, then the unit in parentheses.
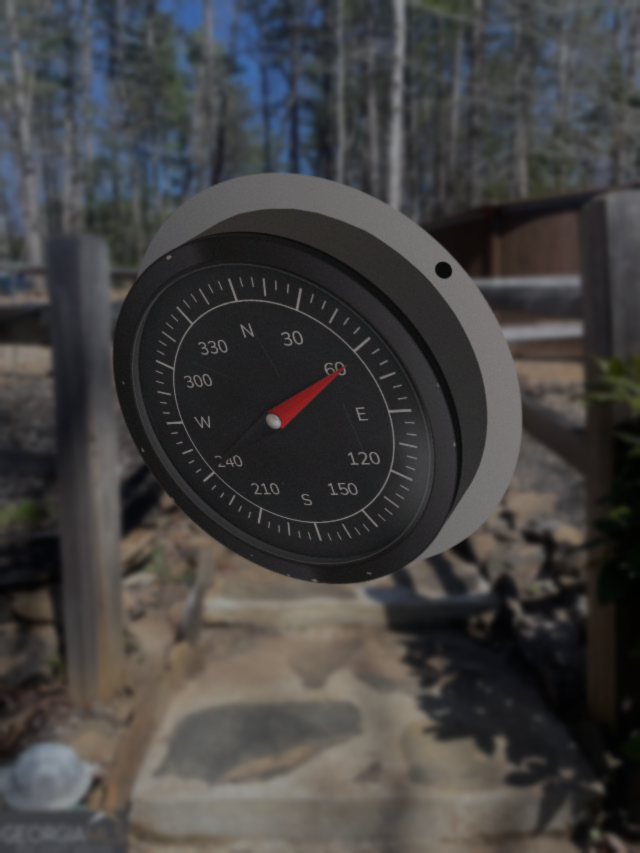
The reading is 62.5 (°)
